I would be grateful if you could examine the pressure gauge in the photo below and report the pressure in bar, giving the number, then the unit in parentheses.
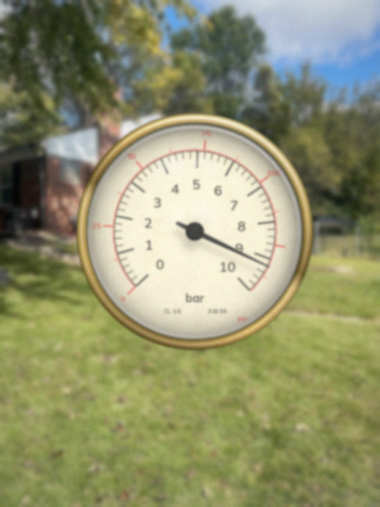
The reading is 9.2 (bar)
